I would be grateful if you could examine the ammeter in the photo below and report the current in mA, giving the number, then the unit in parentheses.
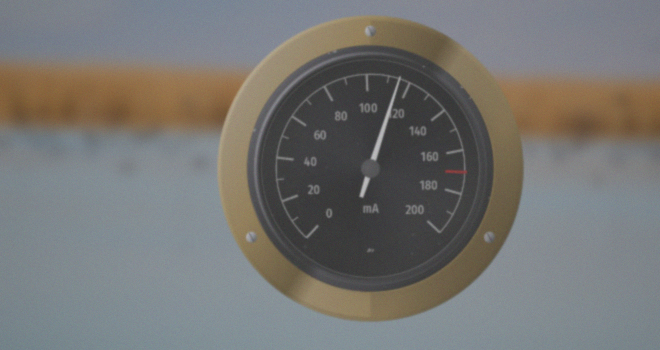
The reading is 115 (mA)
